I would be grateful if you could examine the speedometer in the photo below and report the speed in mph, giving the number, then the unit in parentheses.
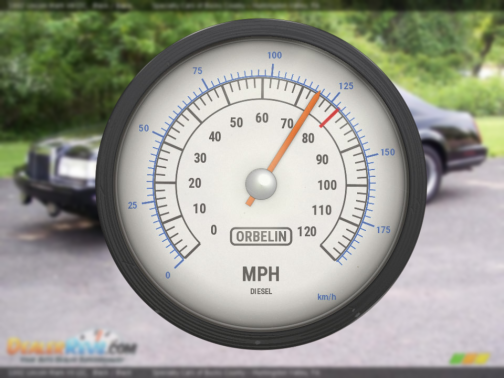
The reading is 74 (mph)
